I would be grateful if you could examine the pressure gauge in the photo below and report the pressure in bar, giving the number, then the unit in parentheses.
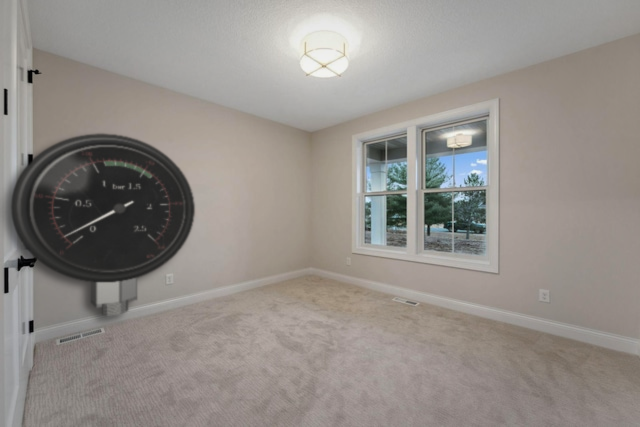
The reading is 0.1 (bar)
